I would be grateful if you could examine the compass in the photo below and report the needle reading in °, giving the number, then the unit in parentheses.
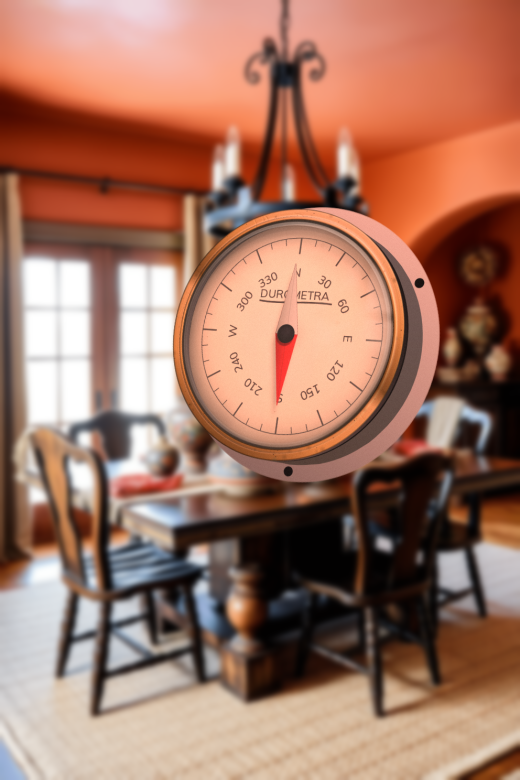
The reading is 180 (°)
